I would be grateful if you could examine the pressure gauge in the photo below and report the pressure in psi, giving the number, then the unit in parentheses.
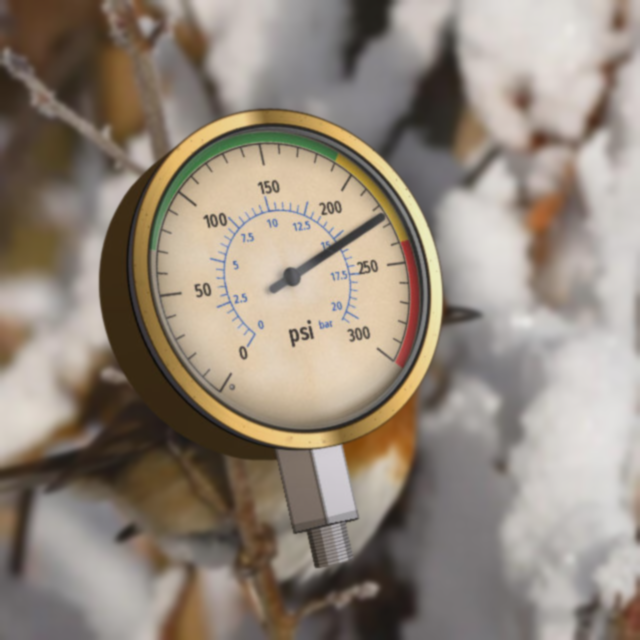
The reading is 225 (psi)
